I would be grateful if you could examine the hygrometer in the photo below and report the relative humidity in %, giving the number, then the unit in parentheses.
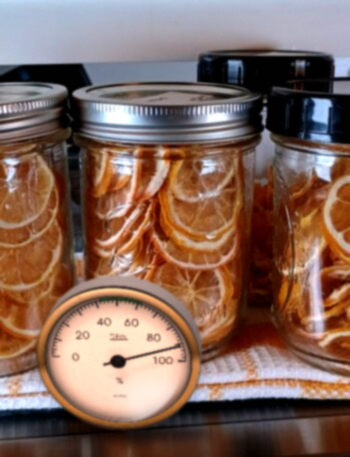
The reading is 90 (%)
